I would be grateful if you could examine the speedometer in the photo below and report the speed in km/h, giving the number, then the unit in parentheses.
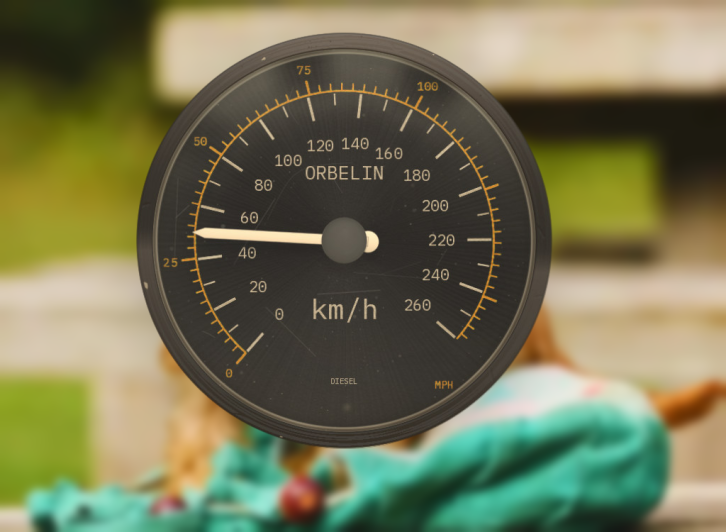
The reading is 50 (km/h)
